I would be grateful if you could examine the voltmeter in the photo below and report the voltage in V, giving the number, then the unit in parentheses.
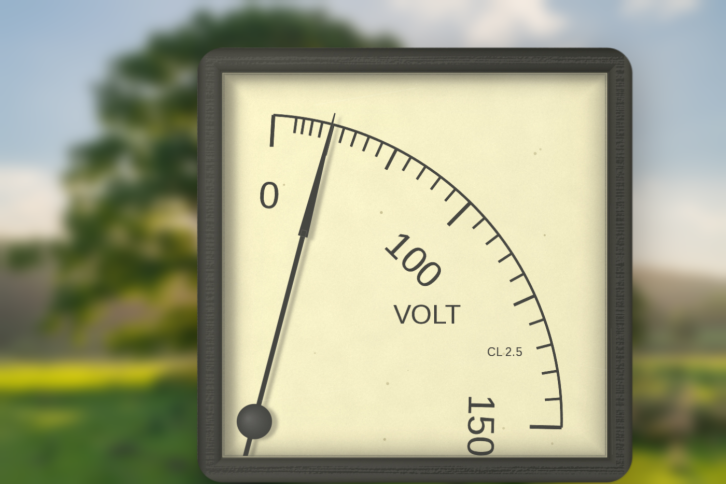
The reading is 50 (V)
